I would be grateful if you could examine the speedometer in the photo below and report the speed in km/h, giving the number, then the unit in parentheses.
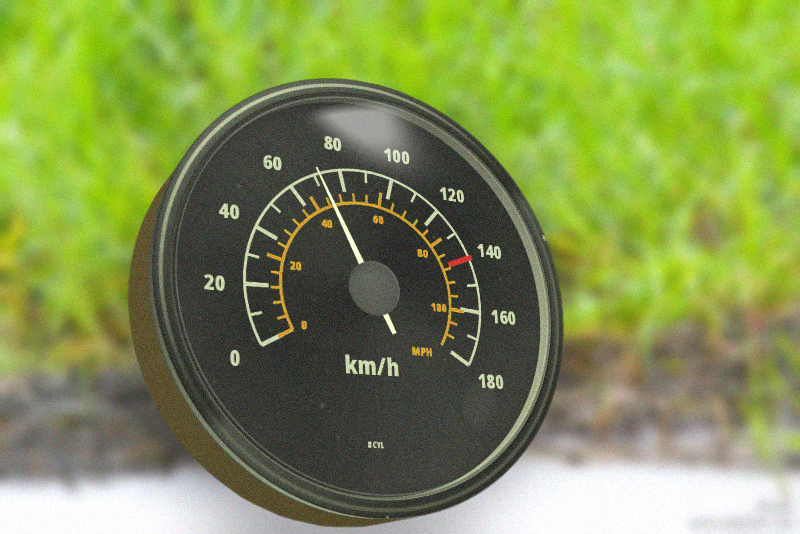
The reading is 70 (km/h)
